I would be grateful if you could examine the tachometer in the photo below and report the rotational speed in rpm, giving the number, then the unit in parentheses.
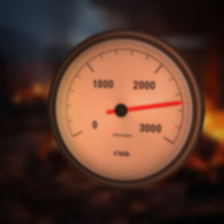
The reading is 2500 (rpm)
